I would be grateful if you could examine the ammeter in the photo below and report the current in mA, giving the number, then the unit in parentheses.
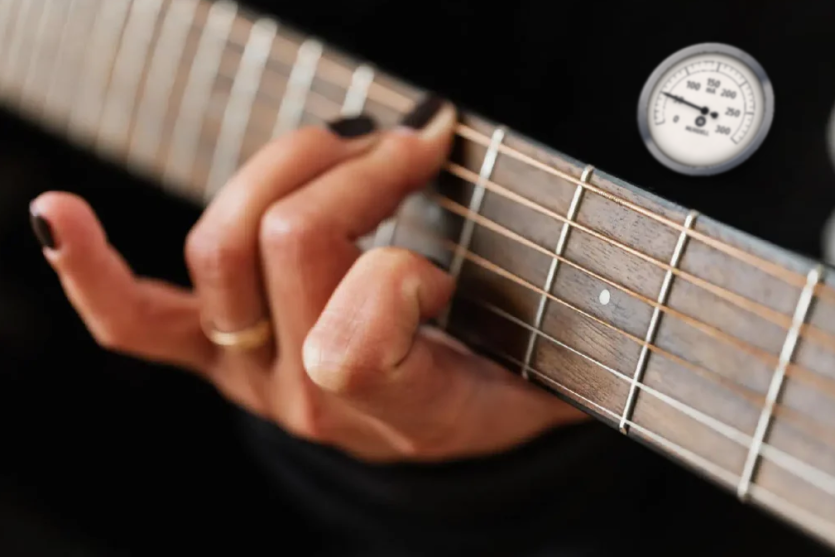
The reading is 50 (mA)
